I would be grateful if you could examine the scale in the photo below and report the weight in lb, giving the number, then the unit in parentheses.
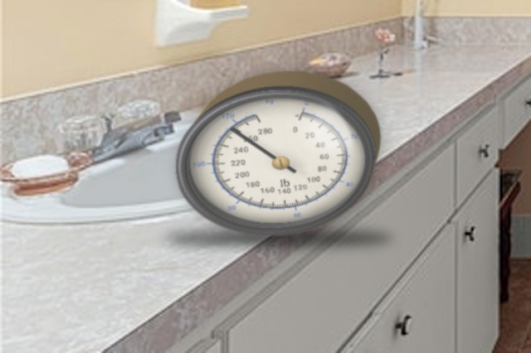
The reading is 260 (lb)
